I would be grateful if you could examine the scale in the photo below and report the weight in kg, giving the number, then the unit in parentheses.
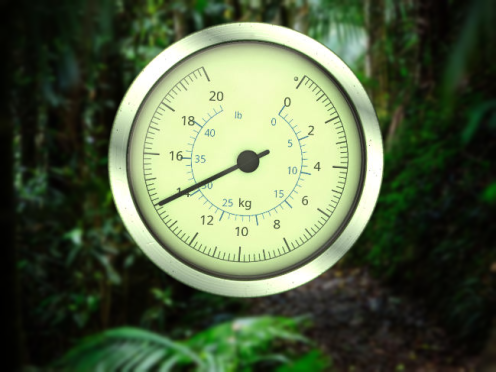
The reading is 14 (kg)
